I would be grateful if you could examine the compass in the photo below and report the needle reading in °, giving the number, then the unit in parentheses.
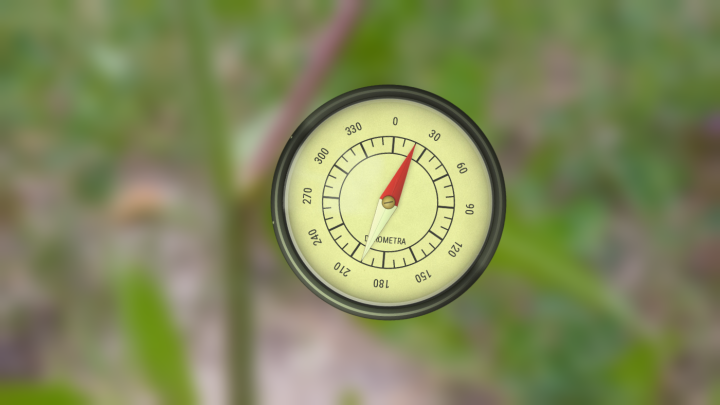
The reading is 20 (°)
